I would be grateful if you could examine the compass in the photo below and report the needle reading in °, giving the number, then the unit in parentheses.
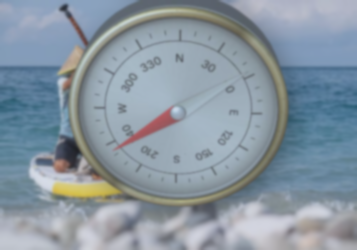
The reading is 235 (°)
